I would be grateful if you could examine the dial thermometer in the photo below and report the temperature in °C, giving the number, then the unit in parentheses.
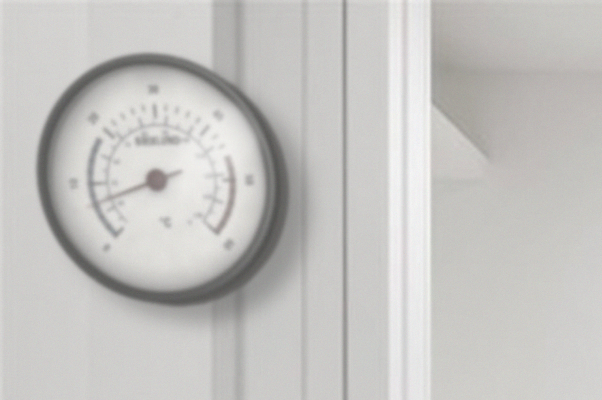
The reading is 6 (°C)
